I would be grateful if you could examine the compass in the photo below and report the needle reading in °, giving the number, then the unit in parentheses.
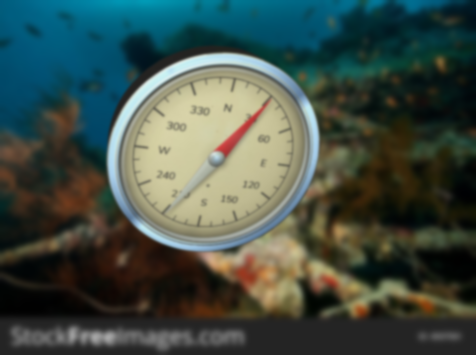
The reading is 30 (°)
